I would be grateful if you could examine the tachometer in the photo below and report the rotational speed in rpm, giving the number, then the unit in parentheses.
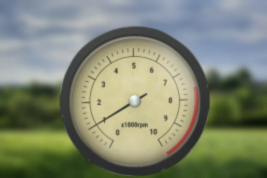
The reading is 1000 (rpm)
